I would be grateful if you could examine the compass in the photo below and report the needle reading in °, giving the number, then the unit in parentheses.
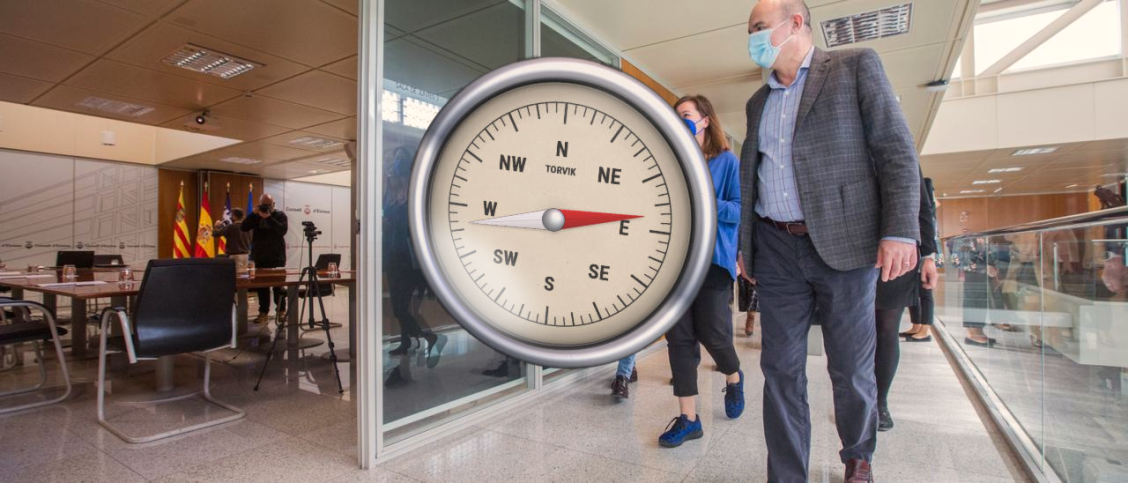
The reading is 80 (°)
